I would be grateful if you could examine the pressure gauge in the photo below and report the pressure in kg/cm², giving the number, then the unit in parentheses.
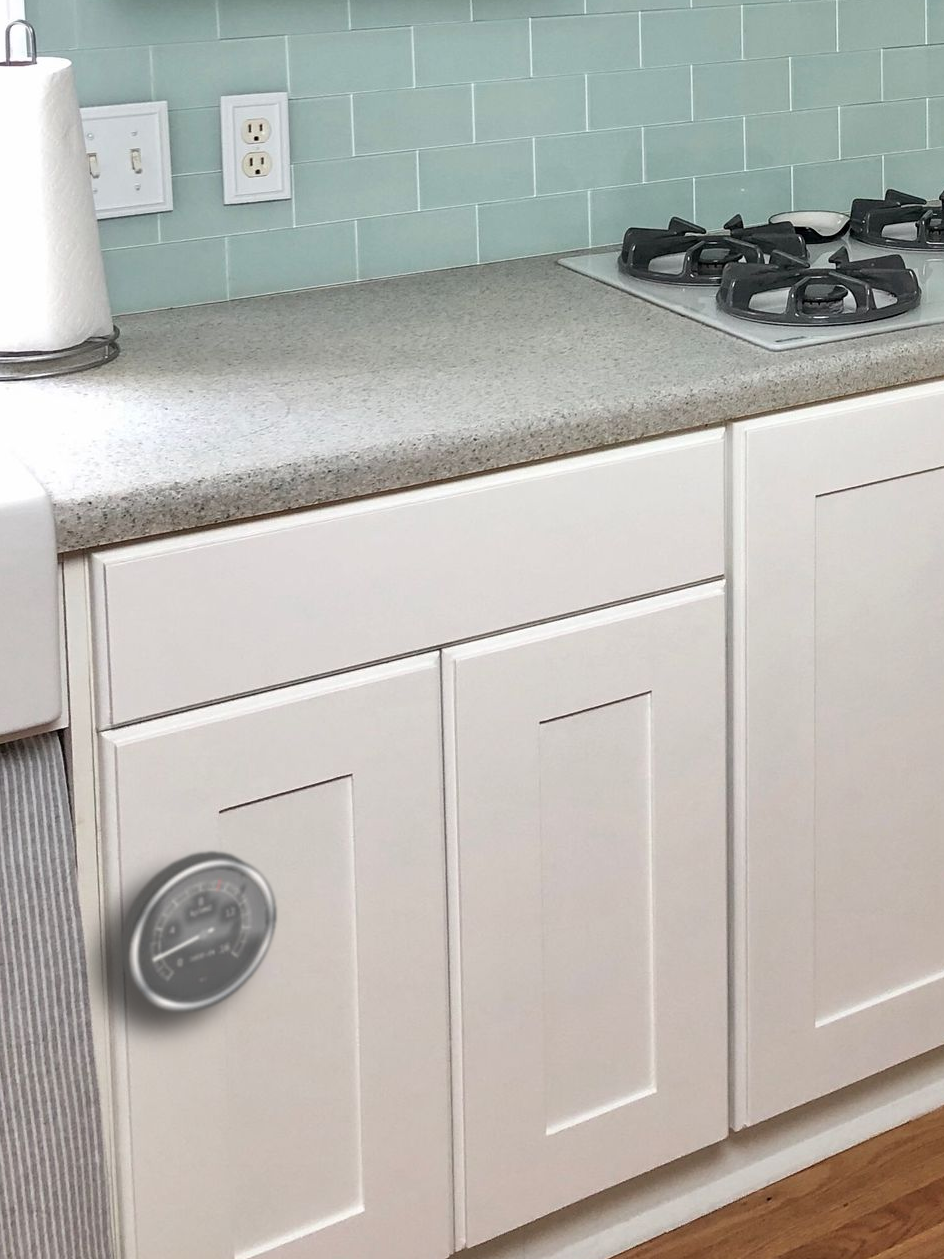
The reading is 2 (kg/cm²)
